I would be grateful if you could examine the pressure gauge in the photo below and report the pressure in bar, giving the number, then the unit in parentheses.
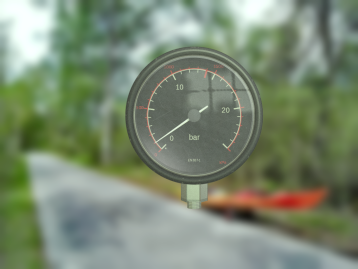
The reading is 1 (bar)
